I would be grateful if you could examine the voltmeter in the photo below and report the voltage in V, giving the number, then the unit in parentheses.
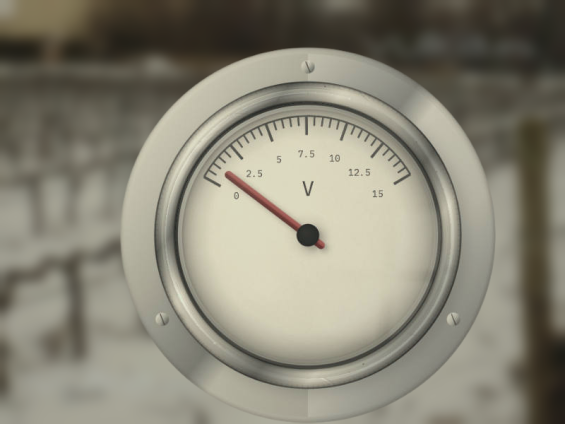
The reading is 1 (V)
